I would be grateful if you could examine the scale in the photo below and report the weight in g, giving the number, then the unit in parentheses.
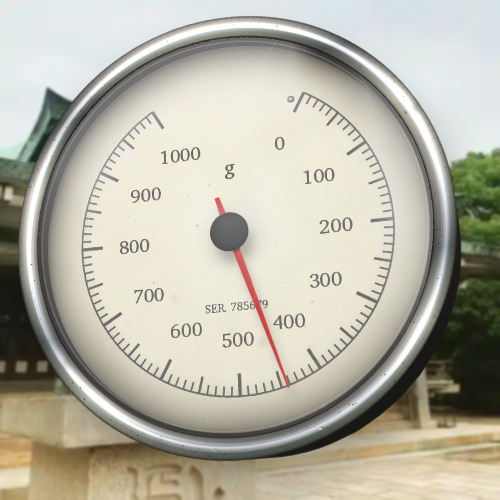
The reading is 440 (g)
